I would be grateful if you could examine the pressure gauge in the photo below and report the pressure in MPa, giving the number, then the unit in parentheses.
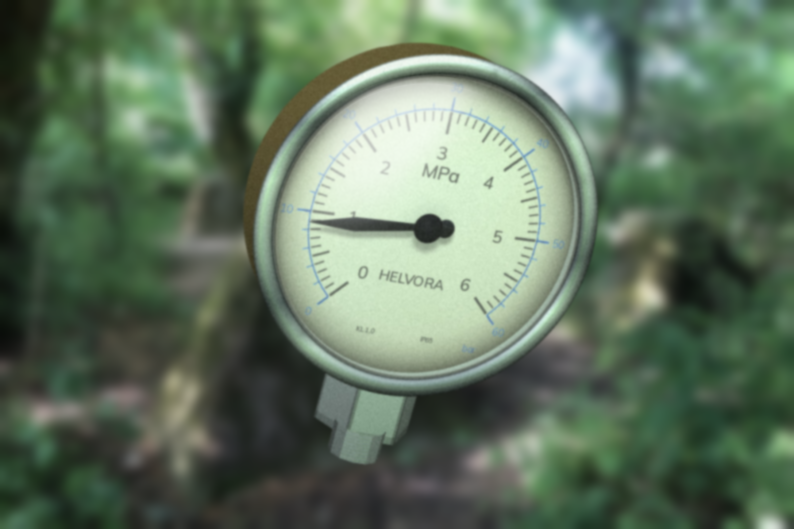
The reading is 0.9 (MPa)
